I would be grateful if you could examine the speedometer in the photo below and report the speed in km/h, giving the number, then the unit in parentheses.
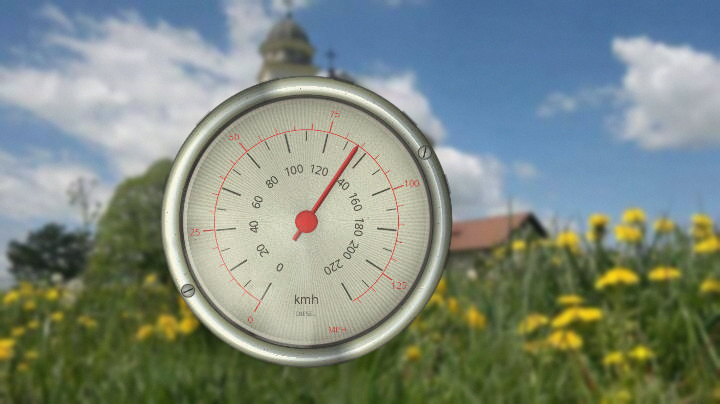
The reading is 135 (km/h)
